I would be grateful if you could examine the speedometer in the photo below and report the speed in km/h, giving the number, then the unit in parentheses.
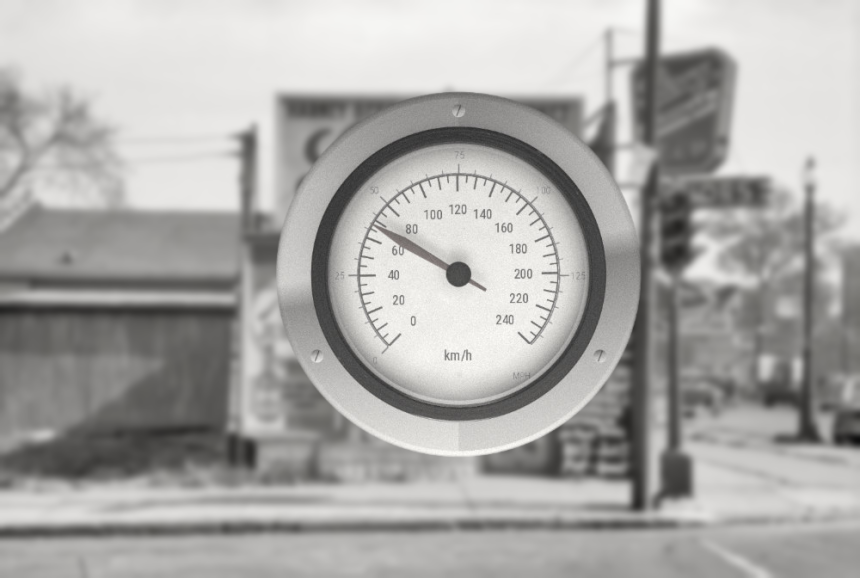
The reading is 67.5 (km/h)
